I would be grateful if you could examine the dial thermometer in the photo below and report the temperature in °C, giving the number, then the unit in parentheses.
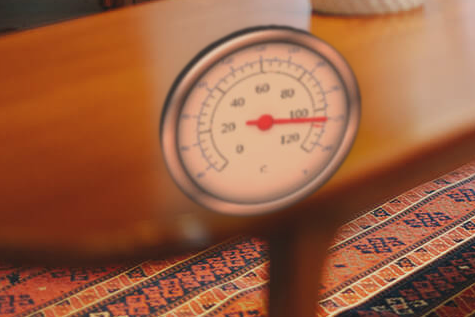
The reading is 104 (°C)
